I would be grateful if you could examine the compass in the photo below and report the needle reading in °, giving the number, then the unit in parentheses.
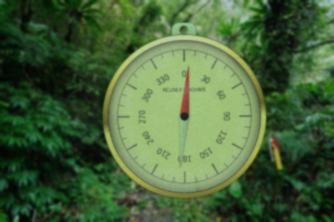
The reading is 5 (°)
